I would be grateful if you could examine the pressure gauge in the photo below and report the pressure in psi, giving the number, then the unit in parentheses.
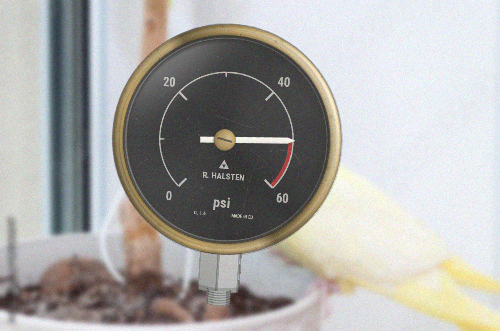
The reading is 50 (psi)
